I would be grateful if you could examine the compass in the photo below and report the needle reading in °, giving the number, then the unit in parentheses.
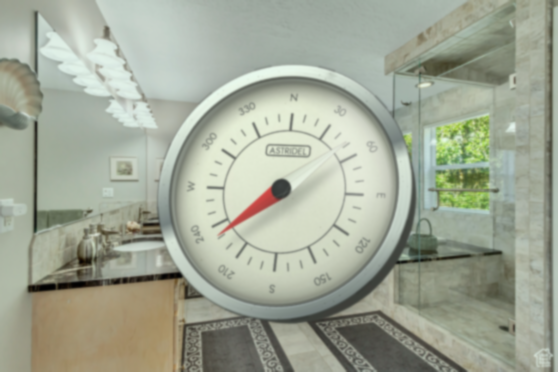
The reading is 230 (°)
